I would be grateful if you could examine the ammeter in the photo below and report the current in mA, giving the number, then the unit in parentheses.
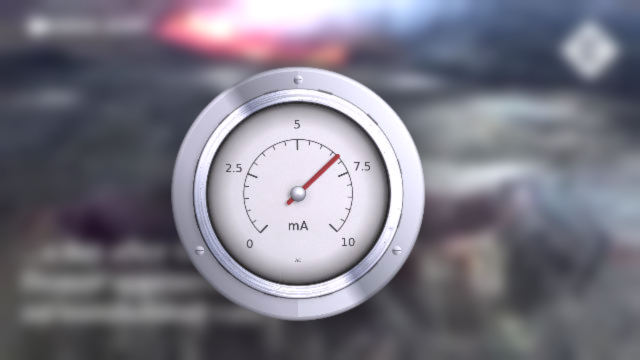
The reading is 6.75 (mA)
